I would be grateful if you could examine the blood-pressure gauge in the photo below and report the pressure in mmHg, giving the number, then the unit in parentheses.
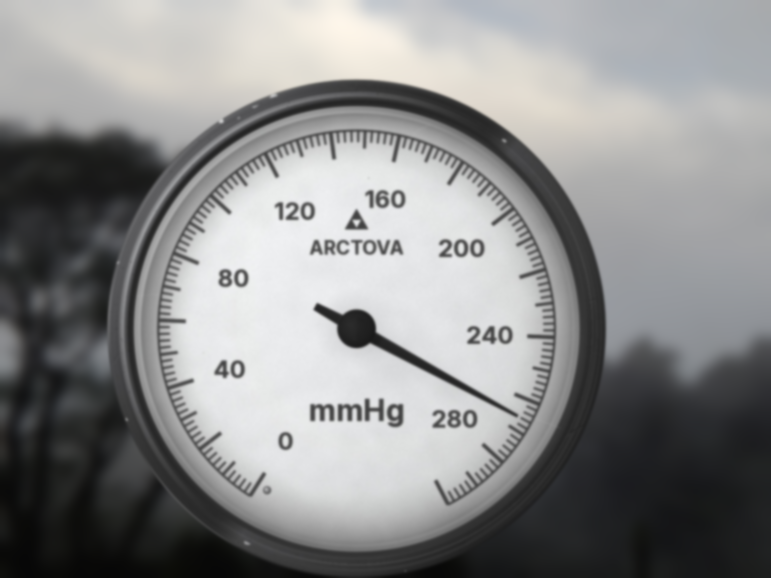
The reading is 266 (mmHg)
